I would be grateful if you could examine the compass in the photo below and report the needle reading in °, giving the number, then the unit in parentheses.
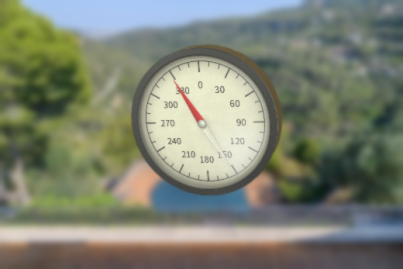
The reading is 330 (°)
